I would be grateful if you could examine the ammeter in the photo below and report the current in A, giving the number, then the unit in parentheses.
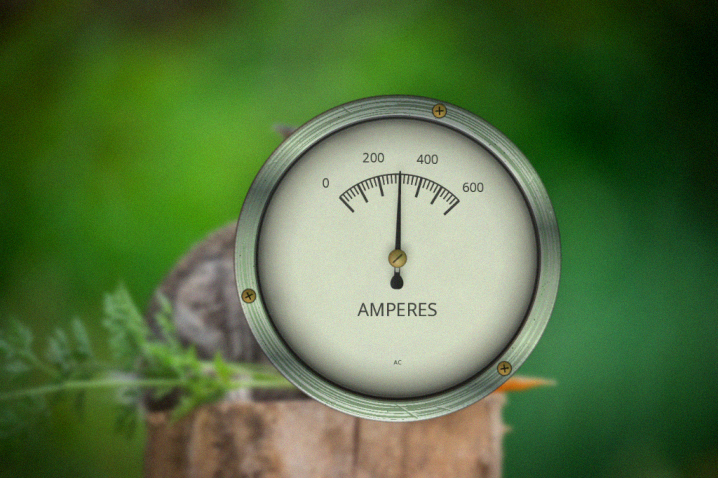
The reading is 300 (A)
